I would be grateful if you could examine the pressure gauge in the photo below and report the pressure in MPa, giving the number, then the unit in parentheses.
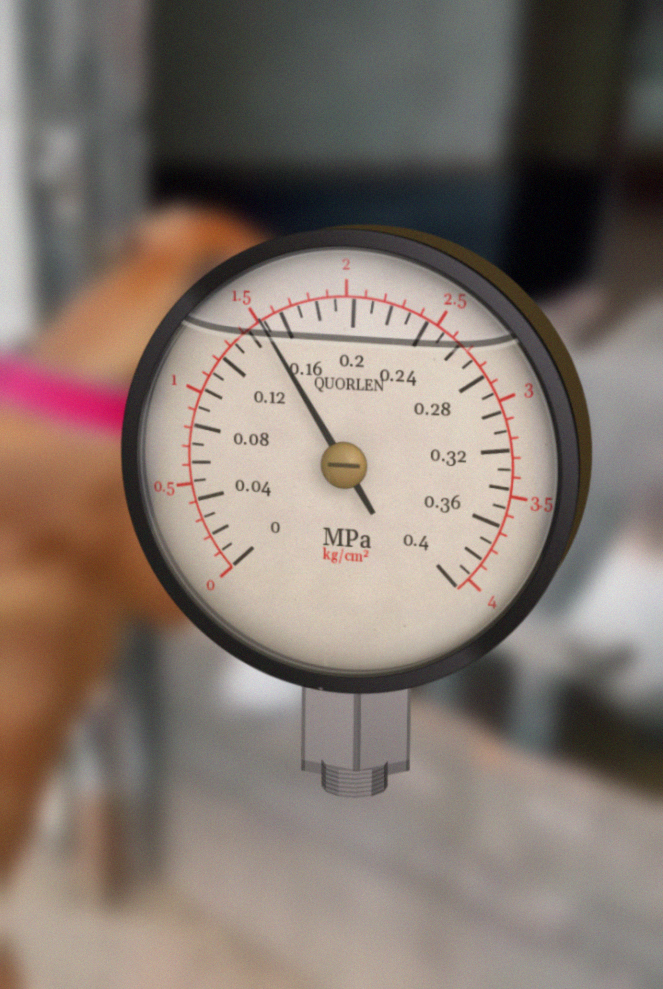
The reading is 0.15 (MPa)
